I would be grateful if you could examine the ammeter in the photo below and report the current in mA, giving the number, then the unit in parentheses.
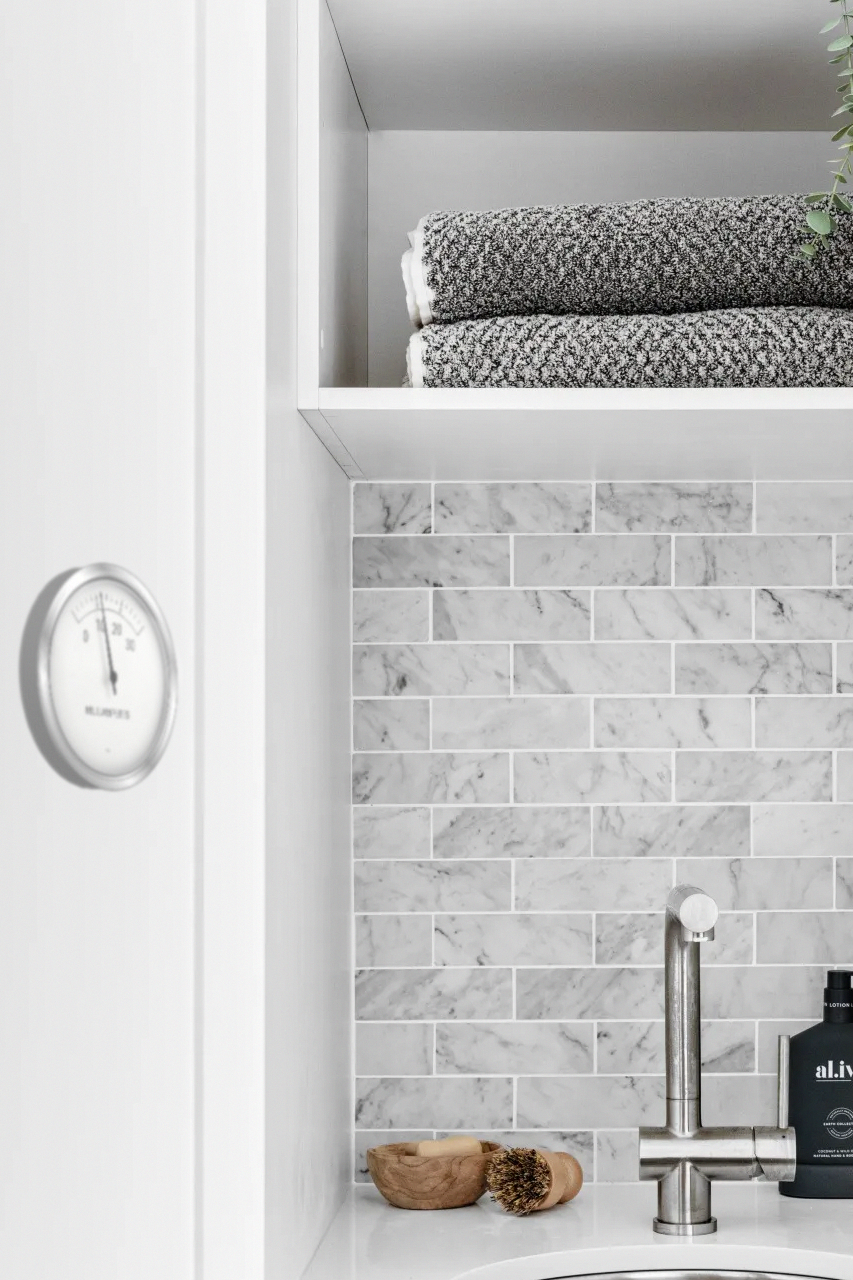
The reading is 10 (mA)
